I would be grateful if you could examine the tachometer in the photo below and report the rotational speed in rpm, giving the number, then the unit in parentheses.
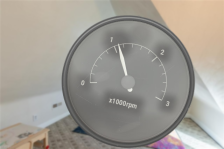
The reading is 1100 (rpm)
